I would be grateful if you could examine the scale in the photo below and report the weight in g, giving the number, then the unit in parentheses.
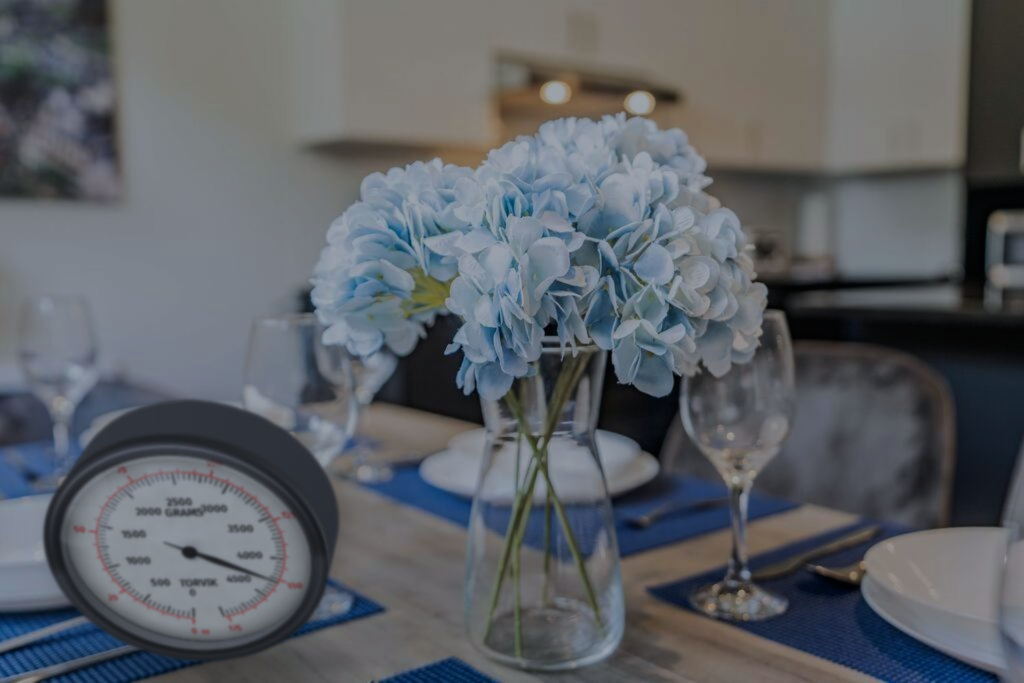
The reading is 4250 (g)
